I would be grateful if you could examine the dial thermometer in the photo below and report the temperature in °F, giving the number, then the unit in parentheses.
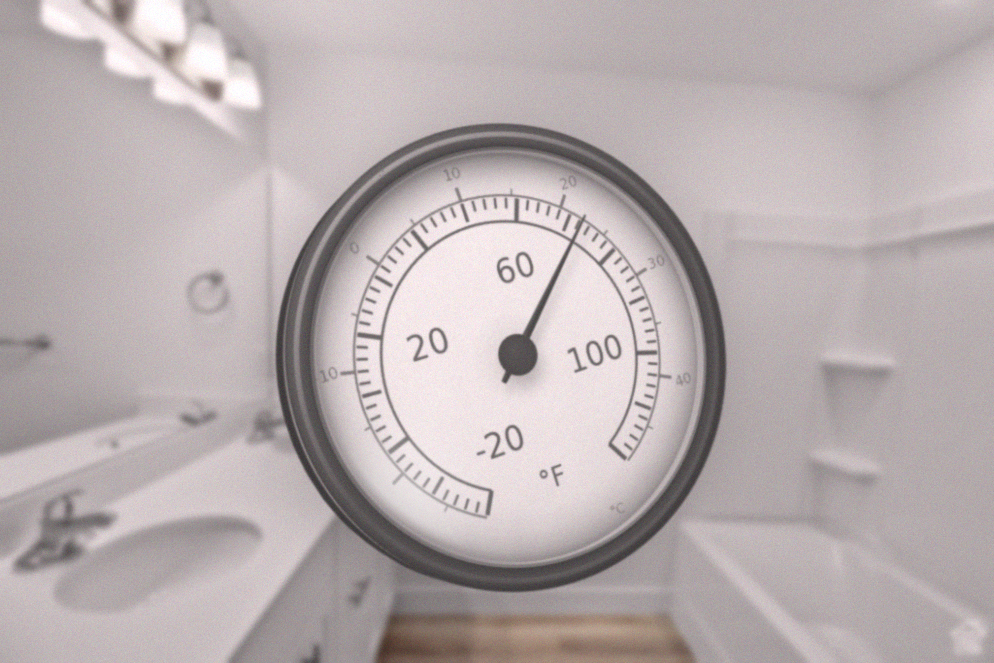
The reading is 72 (°F)
